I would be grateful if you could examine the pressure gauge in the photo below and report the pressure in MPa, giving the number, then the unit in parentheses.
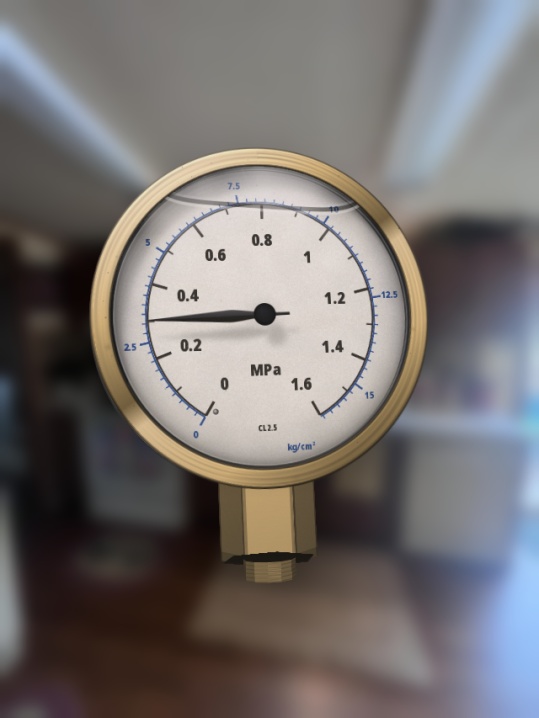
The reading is 0.3 (MPa)
